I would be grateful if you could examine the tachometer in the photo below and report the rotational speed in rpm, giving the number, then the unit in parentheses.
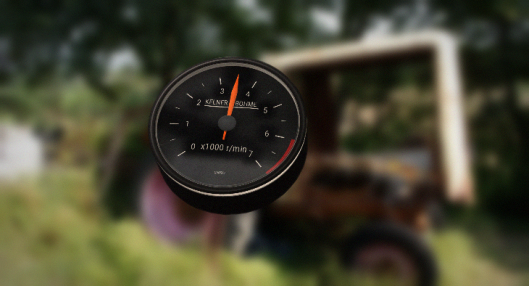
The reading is 3500 (rpm)
